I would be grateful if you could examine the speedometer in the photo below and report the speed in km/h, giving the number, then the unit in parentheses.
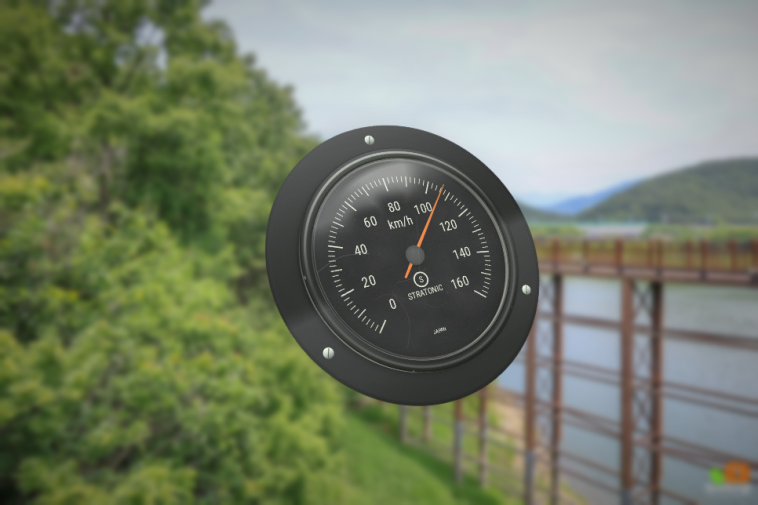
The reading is 106 (km/h)
